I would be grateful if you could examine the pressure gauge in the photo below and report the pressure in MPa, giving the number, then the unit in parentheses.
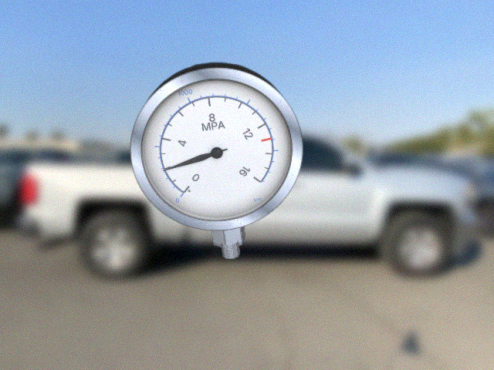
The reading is 2 (MPa)
